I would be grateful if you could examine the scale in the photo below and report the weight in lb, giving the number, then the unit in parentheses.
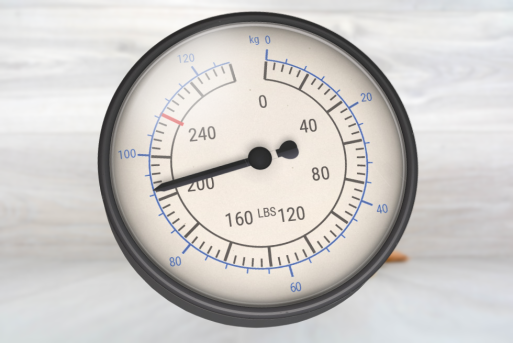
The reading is 204 (lb)
